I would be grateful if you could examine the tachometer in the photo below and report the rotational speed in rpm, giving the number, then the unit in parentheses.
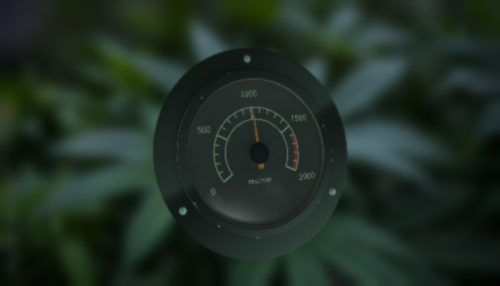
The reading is 1000 (rpm)
